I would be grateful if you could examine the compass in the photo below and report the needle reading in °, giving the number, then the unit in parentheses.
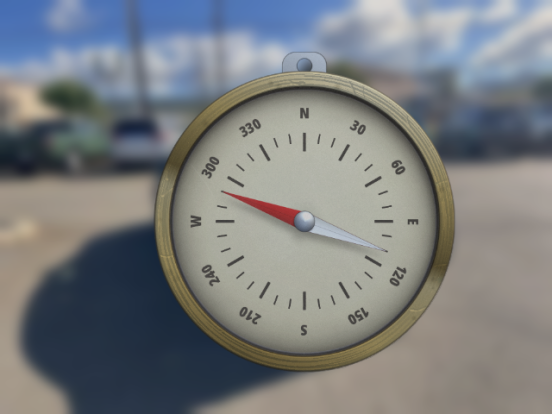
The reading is 290 (°)
